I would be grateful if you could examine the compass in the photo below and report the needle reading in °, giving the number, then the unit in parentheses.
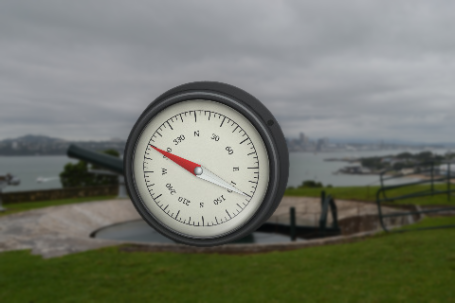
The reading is 300 (°)
